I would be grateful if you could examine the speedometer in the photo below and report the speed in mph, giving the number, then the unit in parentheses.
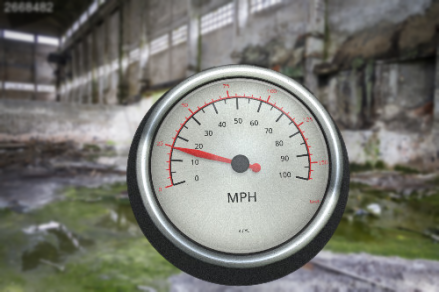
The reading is 15 (mph)
